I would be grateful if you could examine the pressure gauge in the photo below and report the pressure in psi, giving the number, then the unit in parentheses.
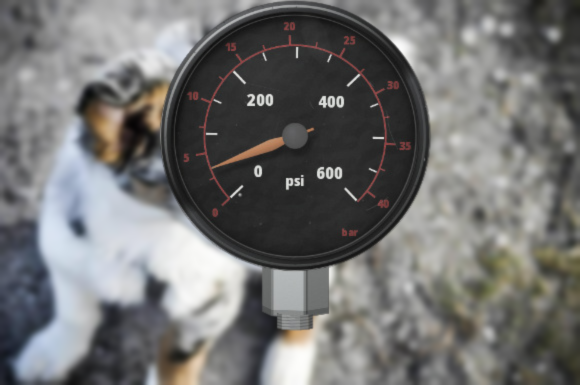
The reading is 50 (psi)
